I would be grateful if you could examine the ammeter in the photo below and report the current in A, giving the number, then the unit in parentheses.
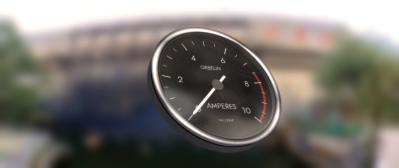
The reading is 0 (A)
